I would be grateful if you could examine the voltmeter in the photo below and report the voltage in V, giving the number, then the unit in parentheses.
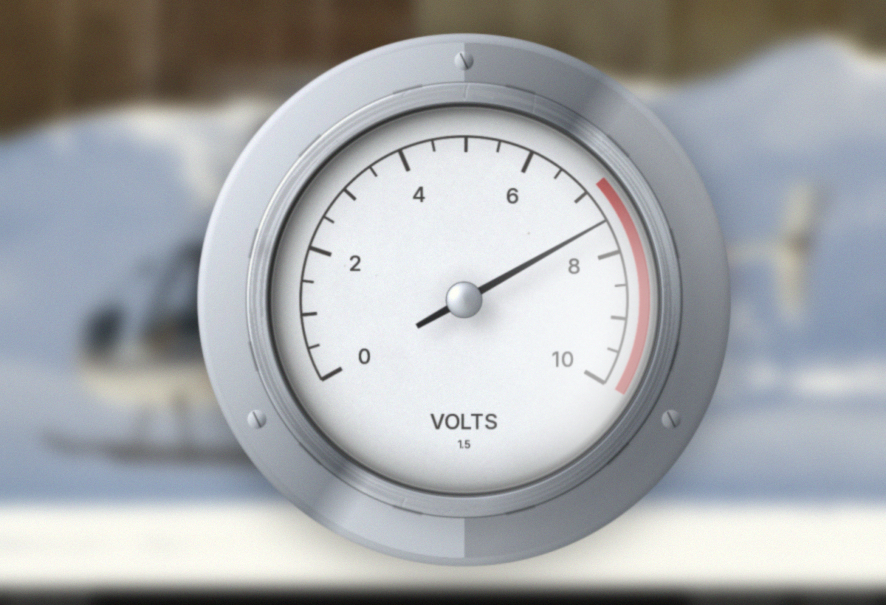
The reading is 7.5 (V)
